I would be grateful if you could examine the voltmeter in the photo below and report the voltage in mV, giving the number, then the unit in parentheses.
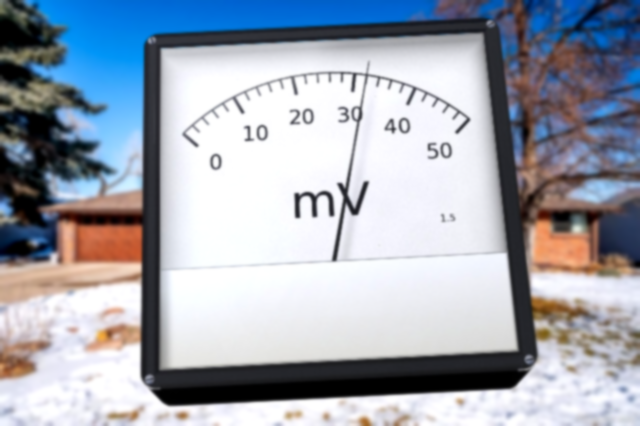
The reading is 32 (mV)
